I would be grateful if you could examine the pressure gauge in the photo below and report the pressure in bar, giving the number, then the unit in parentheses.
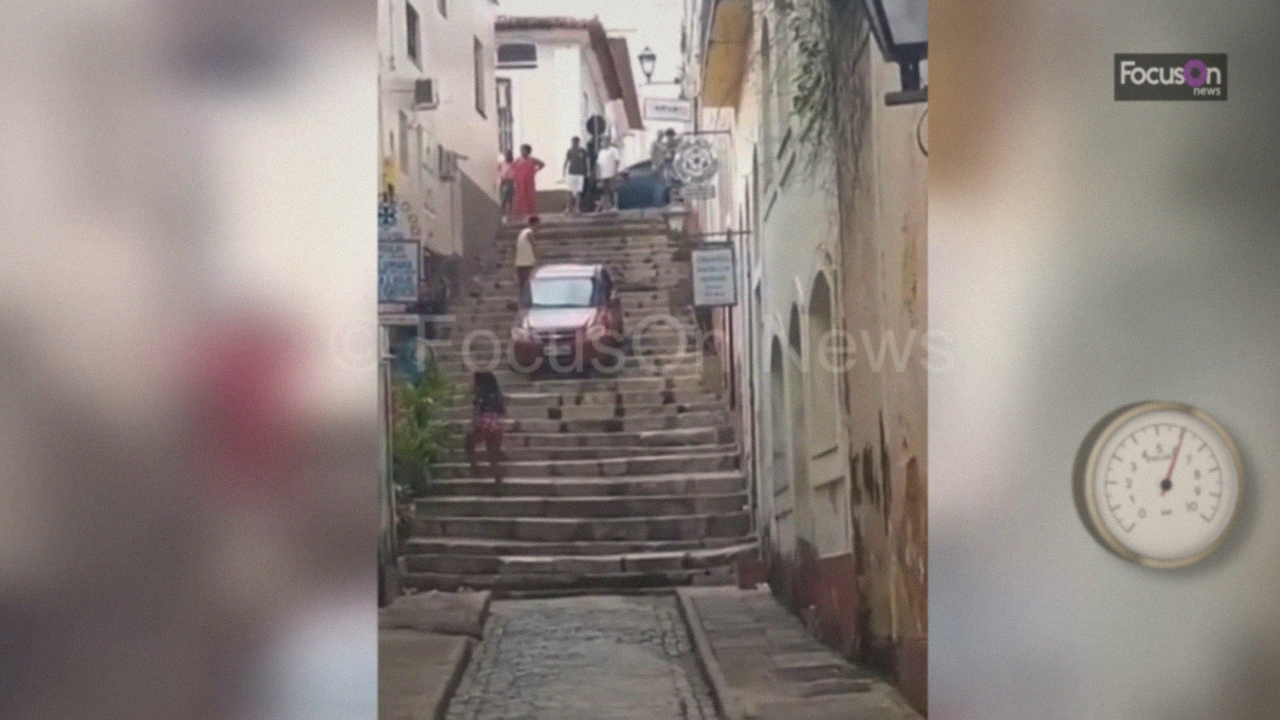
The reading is 6 (bar)
